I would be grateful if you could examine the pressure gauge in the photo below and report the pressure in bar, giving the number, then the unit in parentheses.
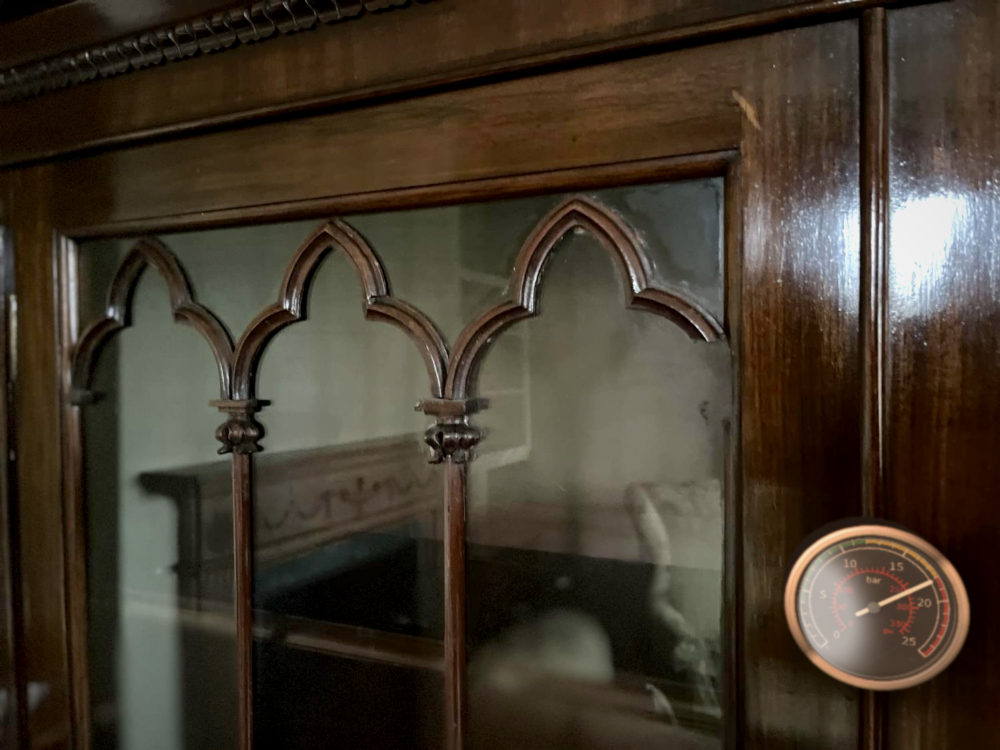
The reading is 18 (bar)
